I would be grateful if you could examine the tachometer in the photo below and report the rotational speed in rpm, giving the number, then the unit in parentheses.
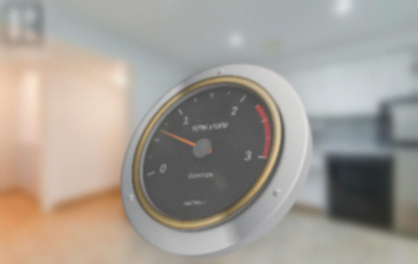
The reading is 625 (rpm)
